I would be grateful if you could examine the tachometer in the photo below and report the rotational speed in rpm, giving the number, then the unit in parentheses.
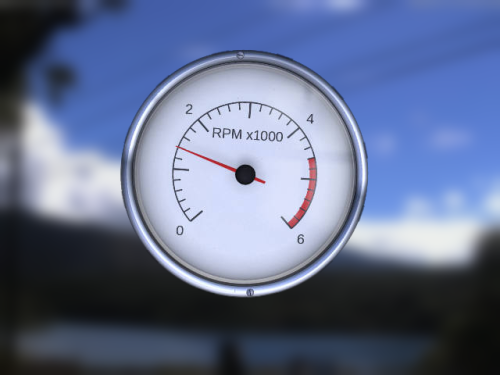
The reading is 1400 (rpm)
